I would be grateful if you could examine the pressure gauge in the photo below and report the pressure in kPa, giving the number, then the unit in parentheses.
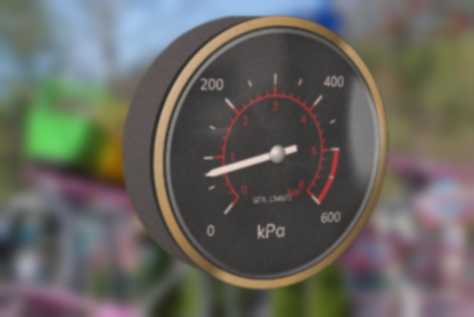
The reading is 75 (kPa)
